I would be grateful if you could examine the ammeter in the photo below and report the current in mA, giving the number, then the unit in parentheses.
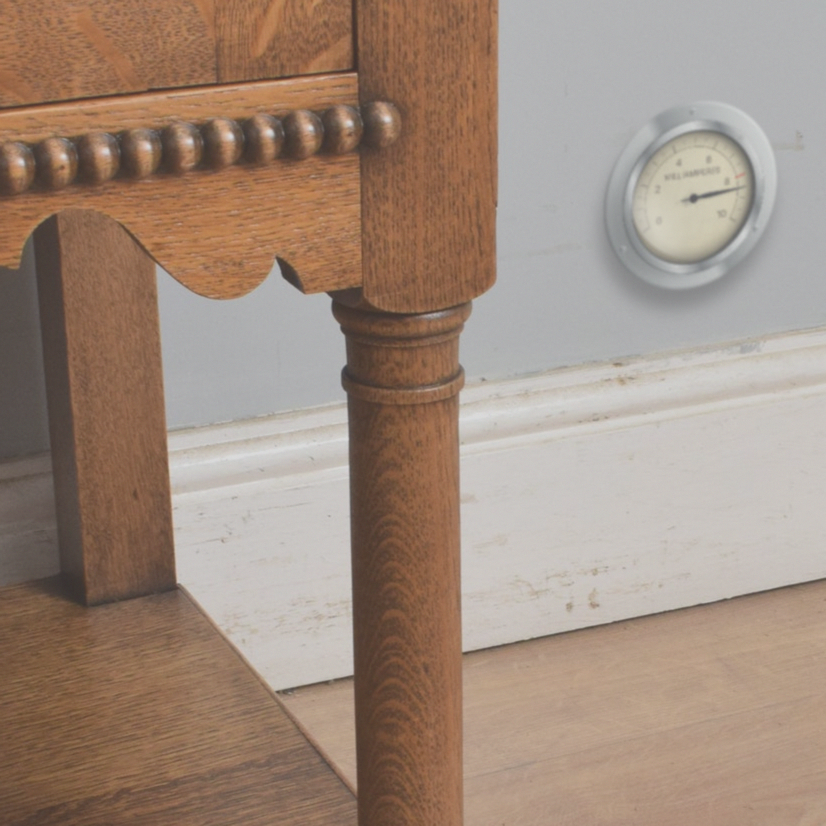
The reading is 8.5 (mA)
